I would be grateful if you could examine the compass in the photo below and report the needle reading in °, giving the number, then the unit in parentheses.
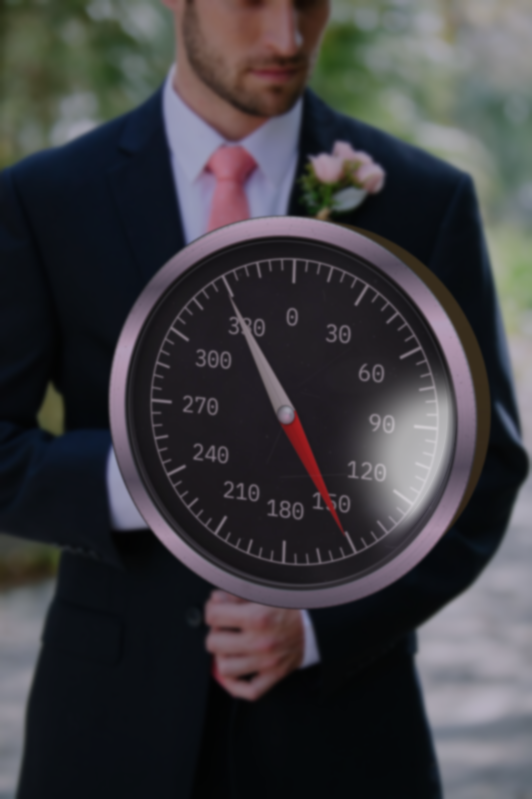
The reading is 150 (°)
